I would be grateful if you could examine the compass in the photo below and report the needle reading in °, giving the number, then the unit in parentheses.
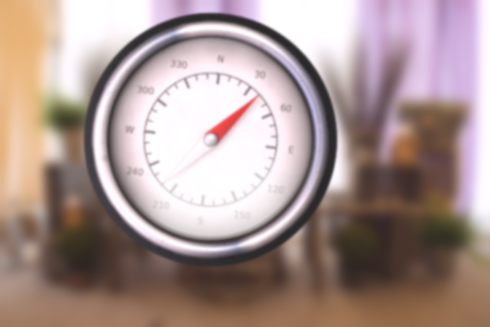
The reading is 40 (°)
